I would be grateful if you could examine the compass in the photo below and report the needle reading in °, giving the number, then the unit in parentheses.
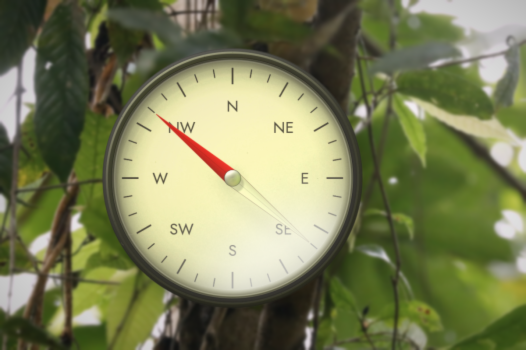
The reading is 310 (°)
